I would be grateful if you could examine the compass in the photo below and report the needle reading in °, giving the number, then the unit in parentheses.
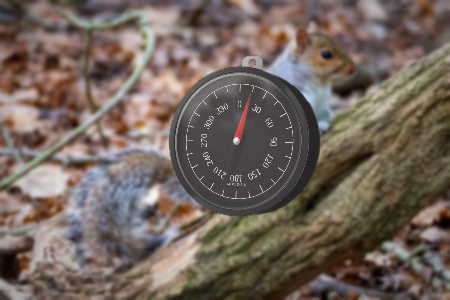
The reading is 15 (°)
